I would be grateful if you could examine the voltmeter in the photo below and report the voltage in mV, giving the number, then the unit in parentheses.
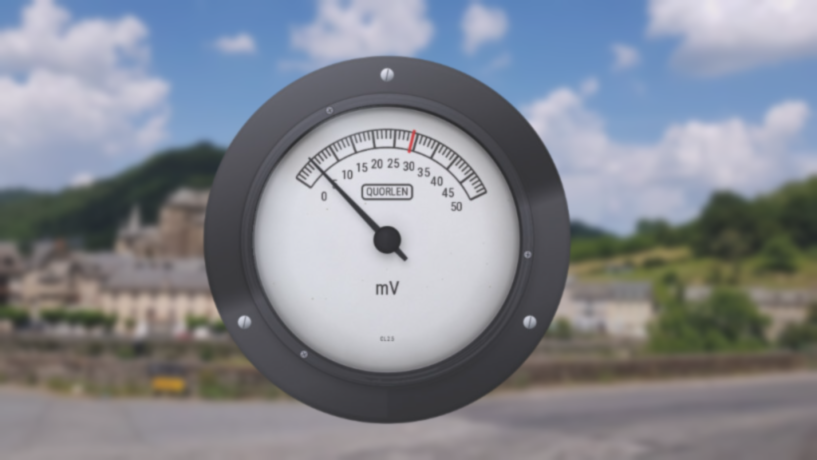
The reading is 5 (mV)
